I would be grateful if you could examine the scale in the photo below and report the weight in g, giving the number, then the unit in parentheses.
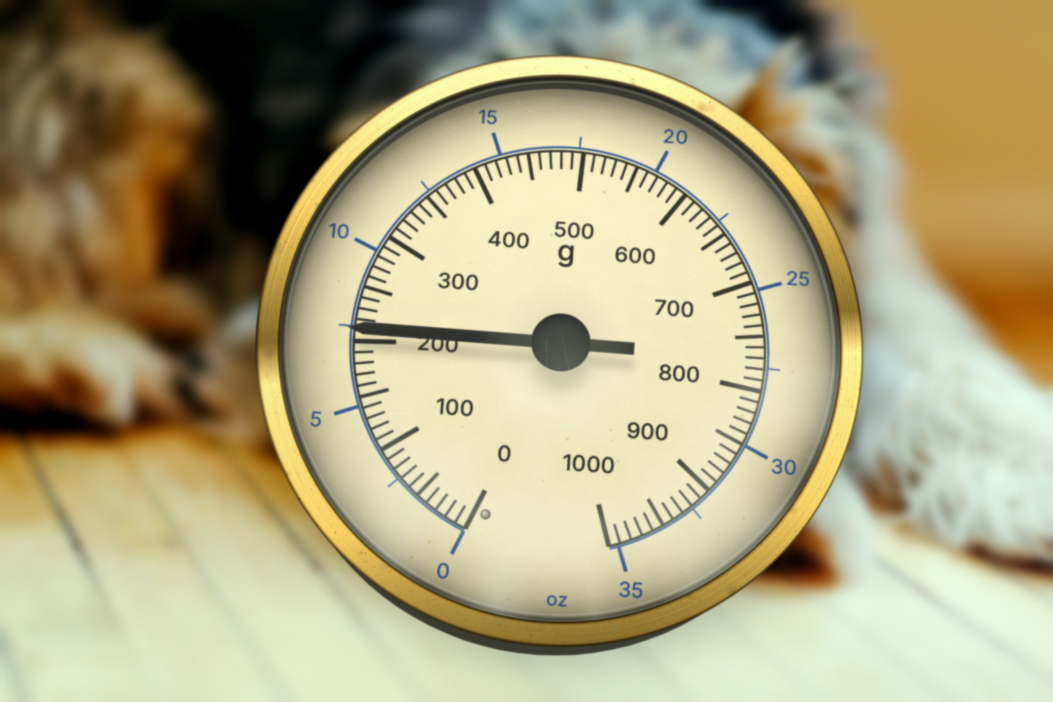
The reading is 210 (g)
